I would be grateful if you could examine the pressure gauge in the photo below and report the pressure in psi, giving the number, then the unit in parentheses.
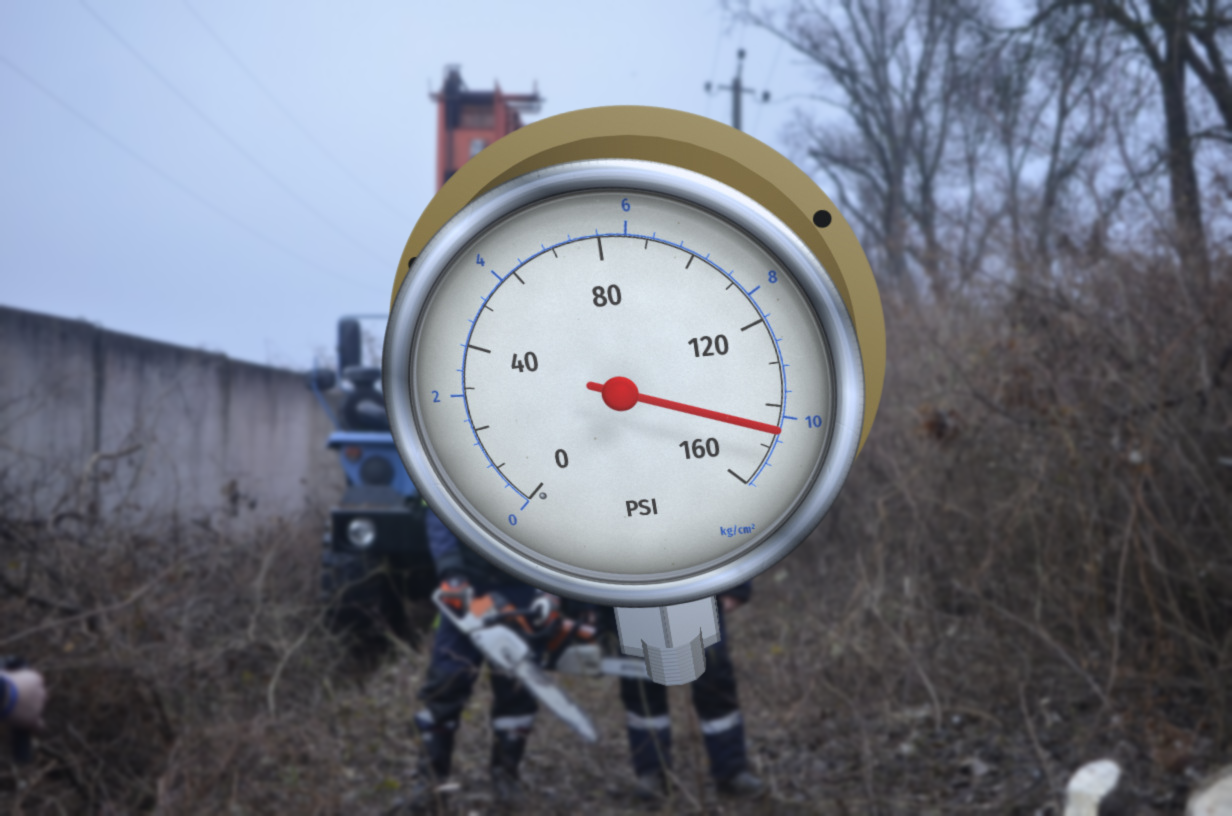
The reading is 145 (psi)
